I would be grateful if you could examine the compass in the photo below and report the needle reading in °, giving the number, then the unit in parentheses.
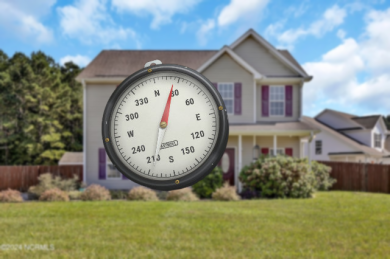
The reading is 25 (°)
